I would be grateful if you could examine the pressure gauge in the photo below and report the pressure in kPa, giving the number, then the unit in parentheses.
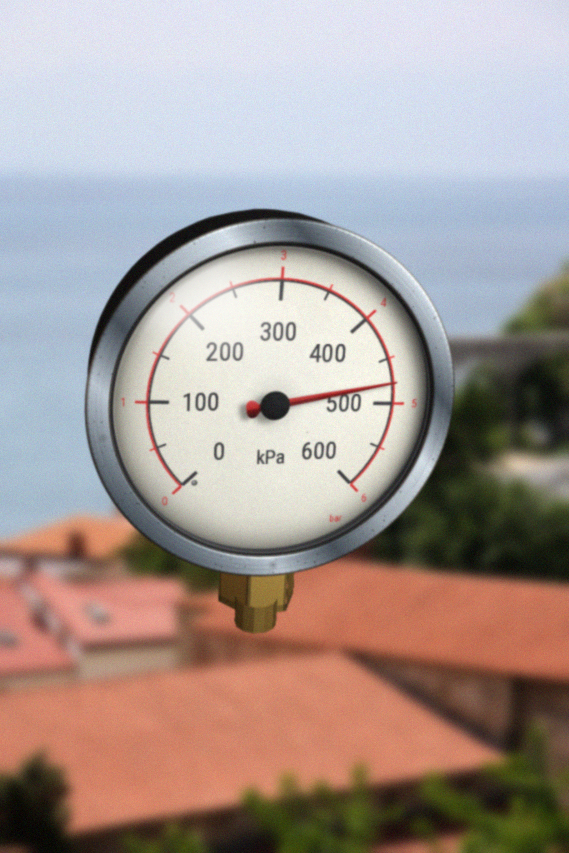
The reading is 475 (kPa)
